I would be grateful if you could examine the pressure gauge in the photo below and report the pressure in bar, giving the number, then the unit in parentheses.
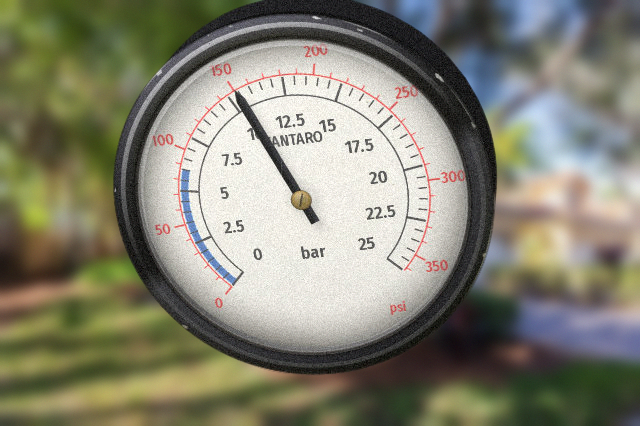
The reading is 10.5 (bar)
